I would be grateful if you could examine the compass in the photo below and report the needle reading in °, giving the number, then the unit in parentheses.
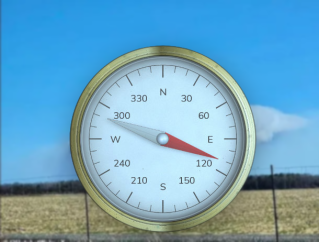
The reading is 110 (°)
